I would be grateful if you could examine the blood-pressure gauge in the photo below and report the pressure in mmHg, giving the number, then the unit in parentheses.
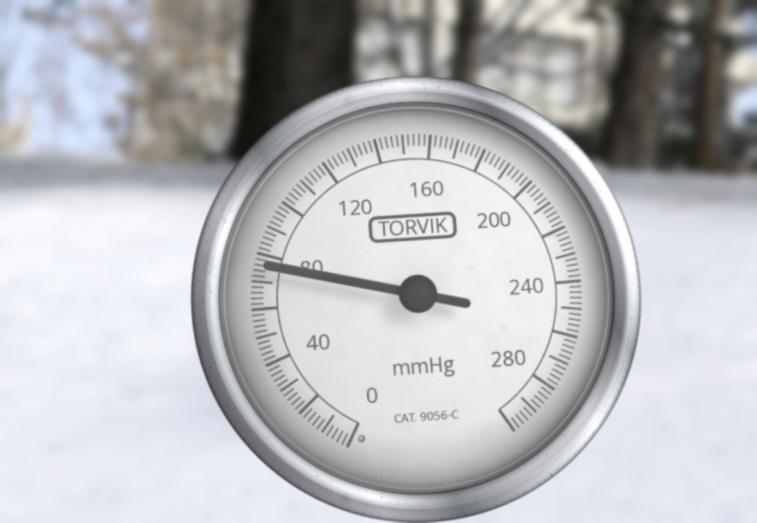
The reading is 76 (mmHg)
